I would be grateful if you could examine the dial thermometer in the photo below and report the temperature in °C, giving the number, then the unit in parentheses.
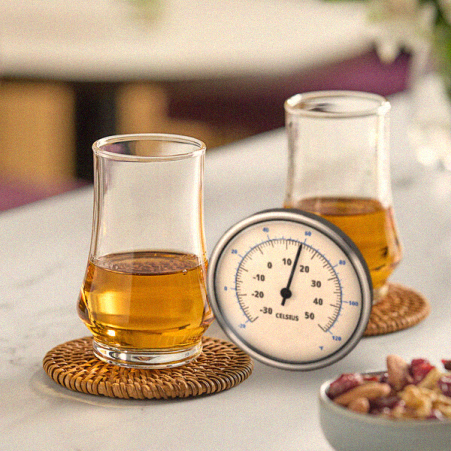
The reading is 15 (°C)
